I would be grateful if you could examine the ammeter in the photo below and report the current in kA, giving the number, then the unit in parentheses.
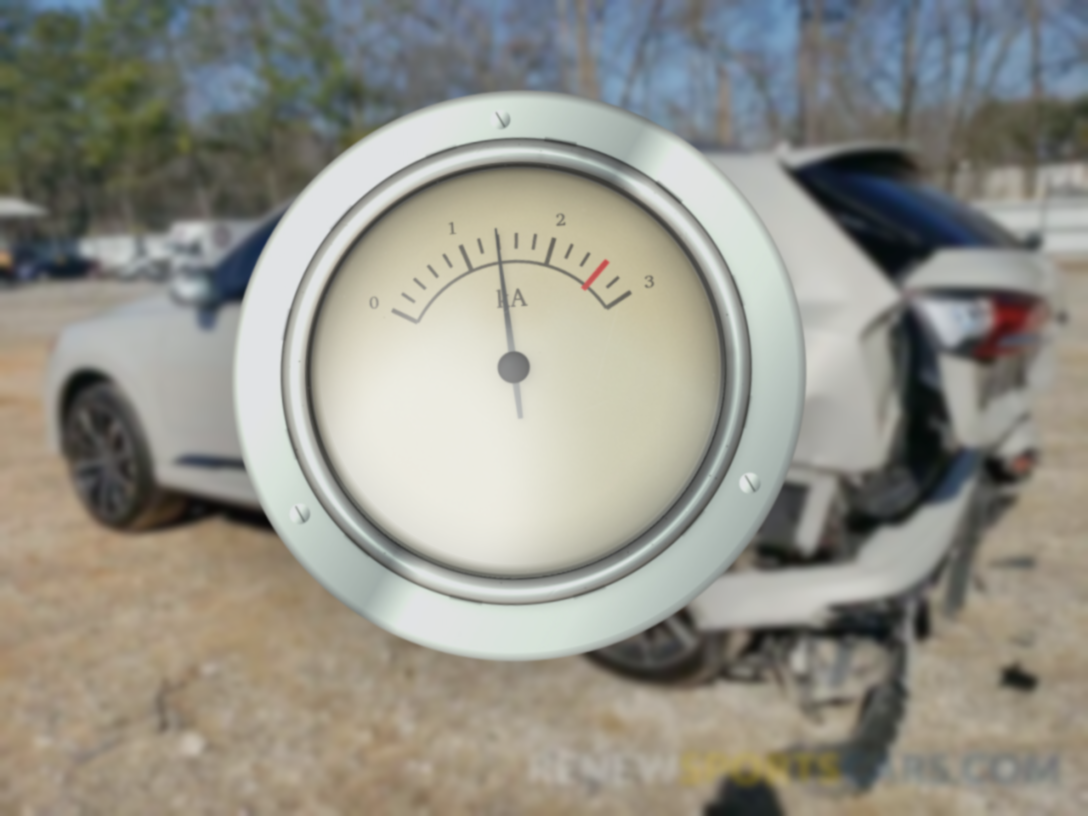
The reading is 1.4 (kA)
